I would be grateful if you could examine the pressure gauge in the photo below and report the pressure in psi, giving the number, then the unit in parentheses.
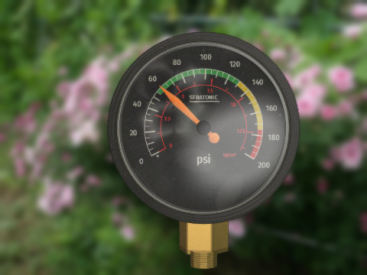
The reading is 60 (psi)
